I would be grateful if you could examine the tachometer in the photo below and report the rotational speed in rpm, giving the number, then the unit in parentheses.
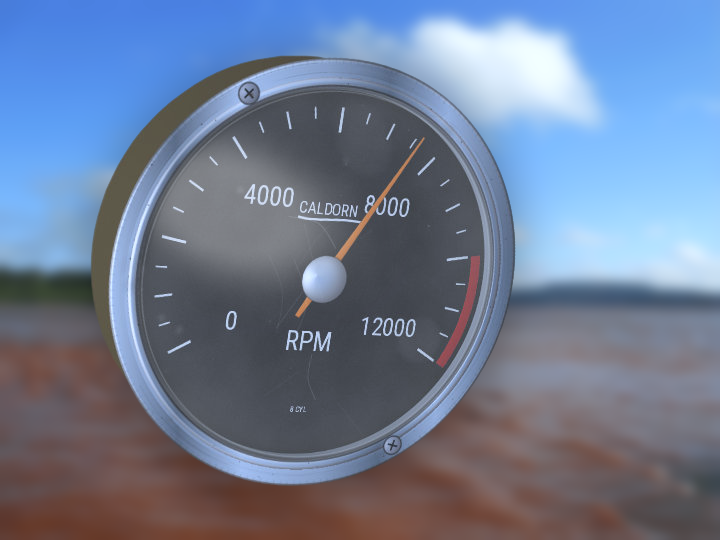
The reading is 7500 (rpm)
